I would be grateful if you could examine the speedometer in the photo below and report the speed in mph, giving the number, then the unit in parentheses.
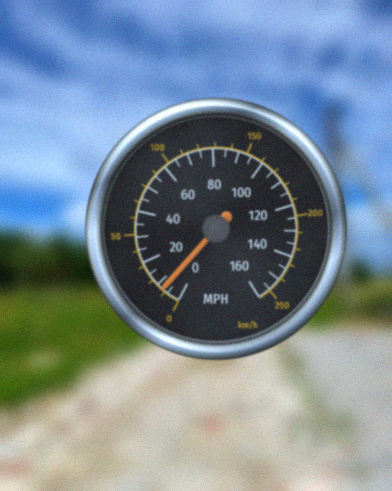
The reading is 7.5 (mph)
